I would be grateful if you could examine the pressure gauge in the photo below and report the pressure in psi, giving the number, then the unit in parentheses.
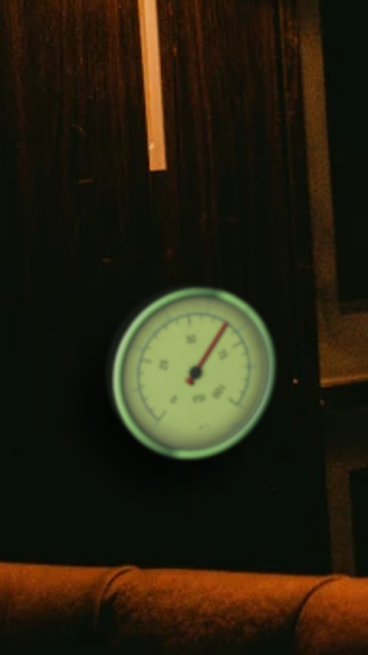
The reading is 65 (psi)
